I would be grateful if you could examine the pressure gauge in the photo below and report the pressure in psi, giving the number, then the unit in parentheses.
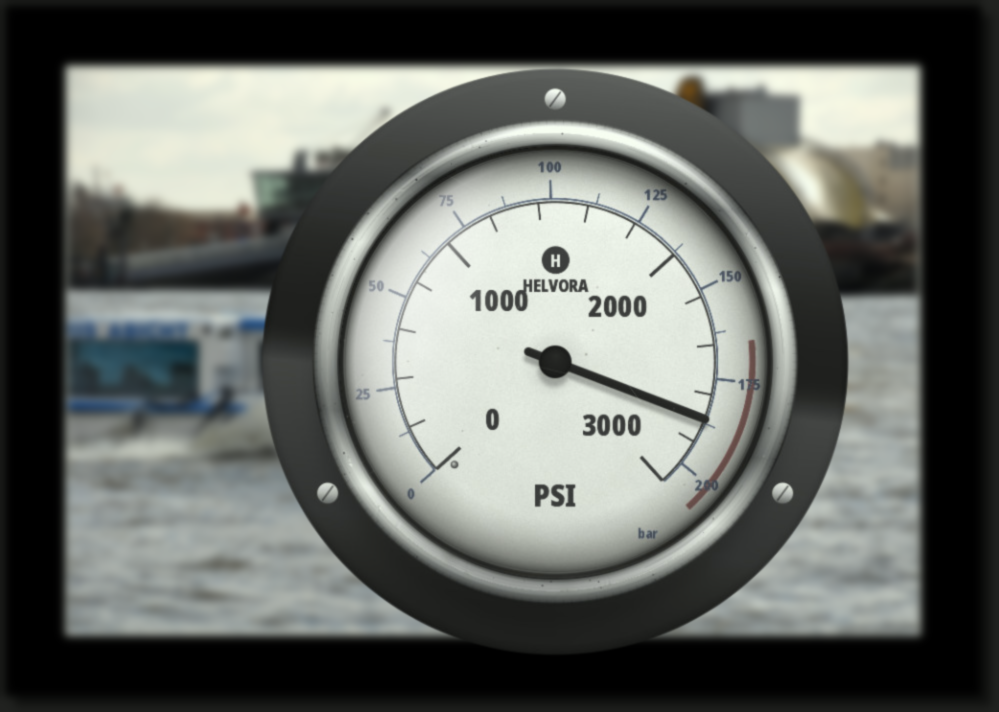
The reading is 2700 (psi)
